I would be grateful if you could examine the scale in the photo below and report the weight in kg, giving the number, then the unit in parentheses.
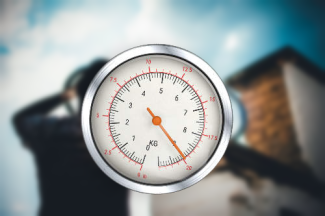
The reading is 9 (kg)
